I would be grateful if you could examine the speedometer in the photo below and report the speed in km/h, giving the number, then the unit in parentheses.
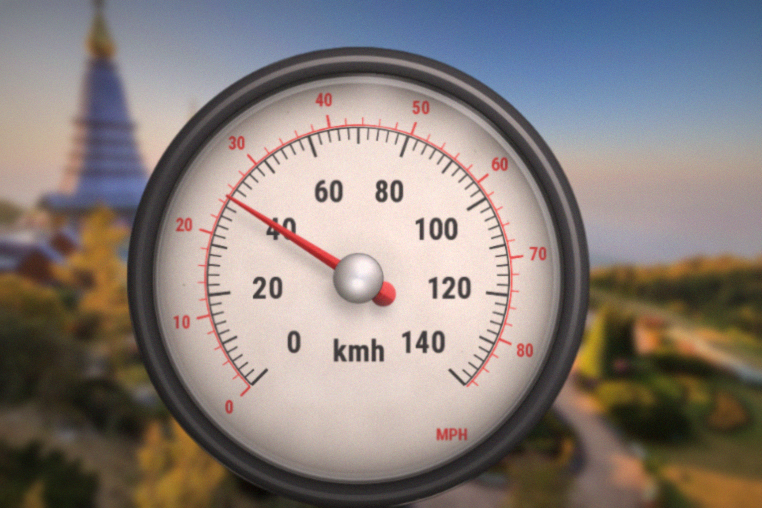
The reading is 40 (km/h)
